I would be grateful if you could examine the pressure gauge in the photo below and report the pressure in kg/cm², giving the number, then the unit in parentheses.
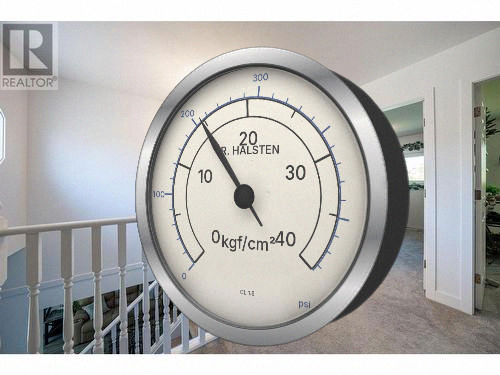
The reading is 15 (kg/cm²)
